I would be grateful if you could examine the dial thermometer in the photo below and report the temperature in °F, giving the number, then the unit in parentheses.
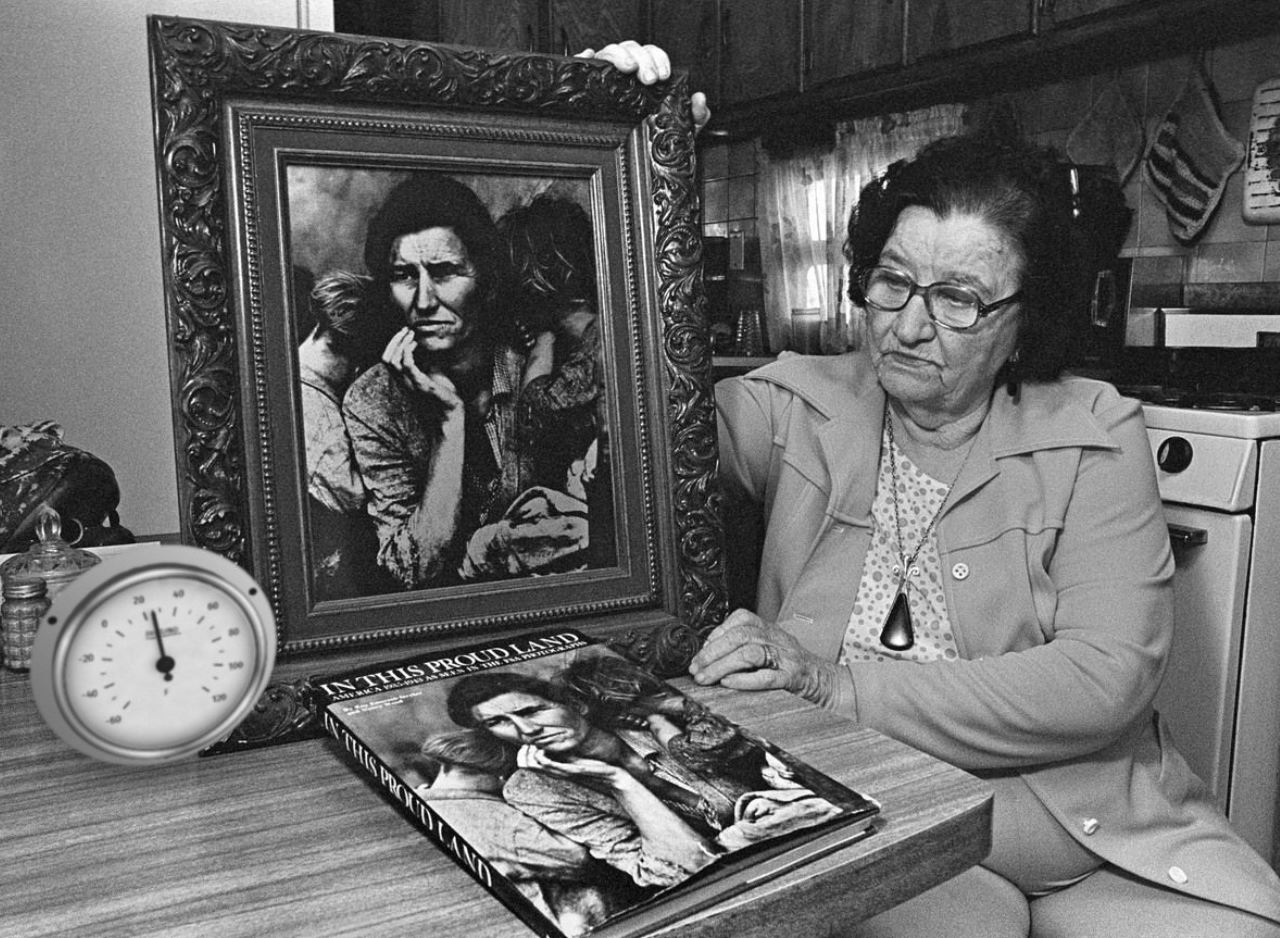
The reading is 25 (°F)
